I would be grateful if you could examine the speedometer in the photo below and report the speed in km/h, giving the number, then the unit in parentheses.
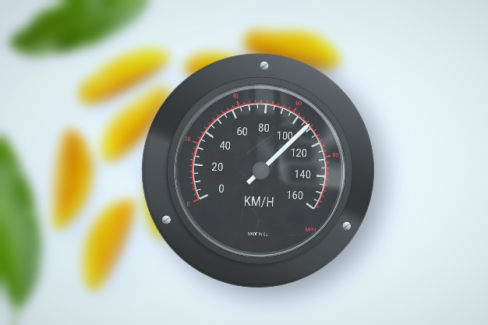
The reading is 107.5 (km/h)
